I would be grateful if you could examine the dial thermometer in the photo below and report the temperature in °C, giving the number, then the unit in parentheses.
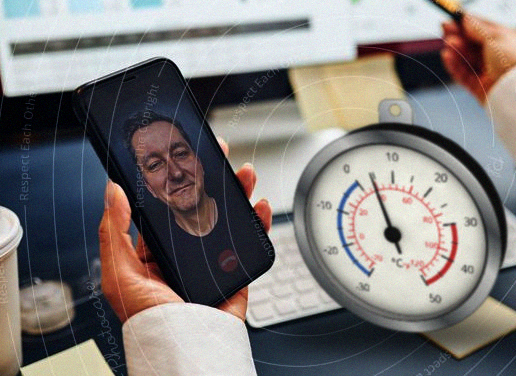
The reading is 5 (°C)
